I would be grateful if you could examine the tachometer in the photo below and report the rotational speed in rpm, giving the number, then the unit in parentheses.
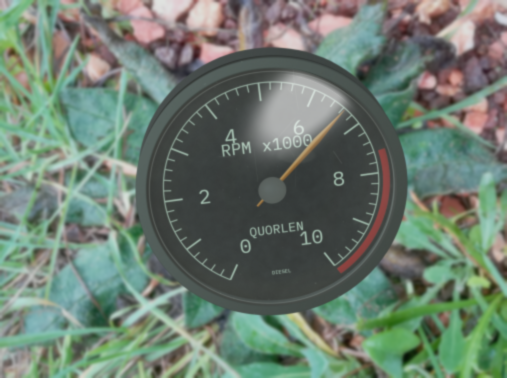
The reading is 6600 (rpm)
